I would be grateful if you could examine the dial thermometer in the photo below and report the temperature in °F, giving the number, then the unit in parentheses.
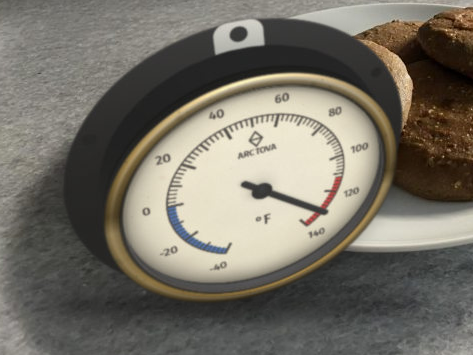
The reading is 130 (°F)
